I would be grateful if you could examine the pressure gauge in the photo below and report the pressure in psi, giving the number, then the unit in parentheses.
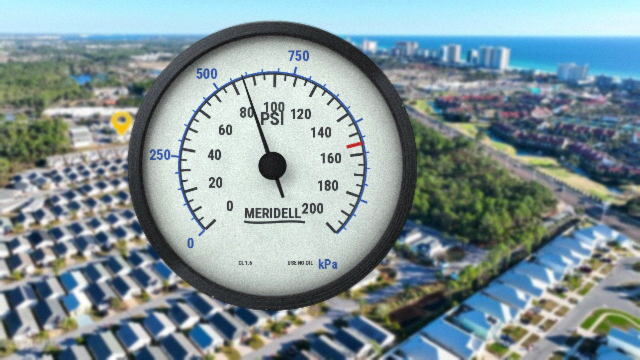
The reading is 85 (psi)
